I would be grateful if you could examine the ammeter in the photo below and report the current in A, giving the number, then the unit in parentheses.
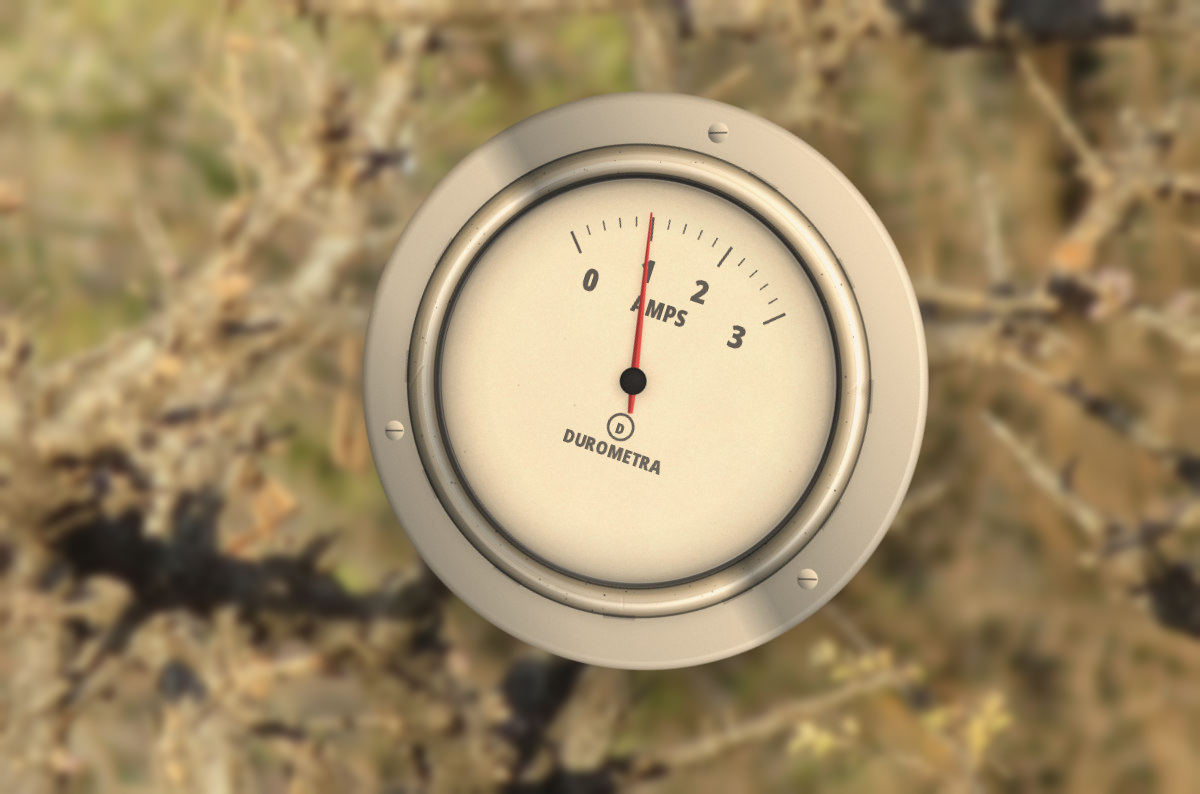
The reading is 1 (A)
